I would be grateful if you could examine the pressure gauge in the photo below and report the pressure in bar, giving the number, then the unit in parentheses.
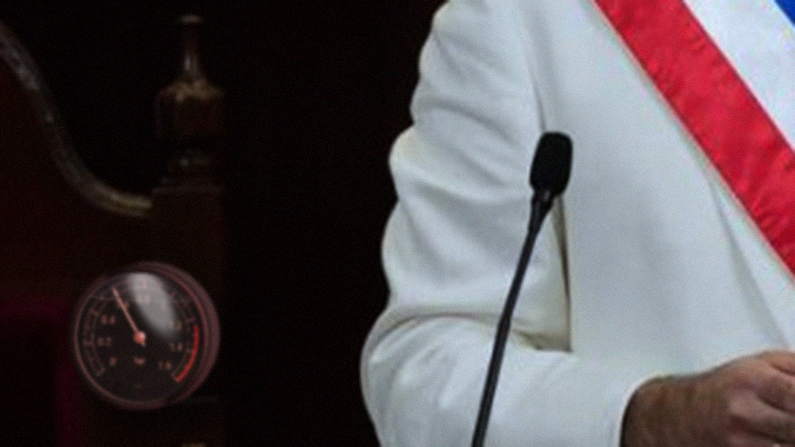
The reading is 0.6 (bar)
